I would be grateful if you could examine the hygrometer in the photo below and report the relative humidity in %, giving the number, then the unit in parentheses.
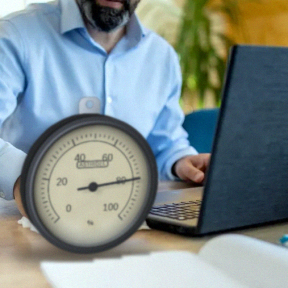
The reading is 80 (%)
